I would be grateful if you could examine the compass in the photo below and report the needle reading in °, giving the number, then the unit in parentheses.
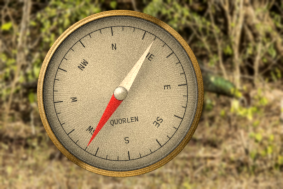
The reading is 220 (°)
